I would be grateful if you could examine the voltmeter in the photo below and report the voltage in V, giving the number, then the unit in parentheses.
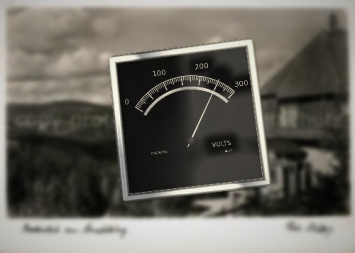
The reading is 250 (V)
